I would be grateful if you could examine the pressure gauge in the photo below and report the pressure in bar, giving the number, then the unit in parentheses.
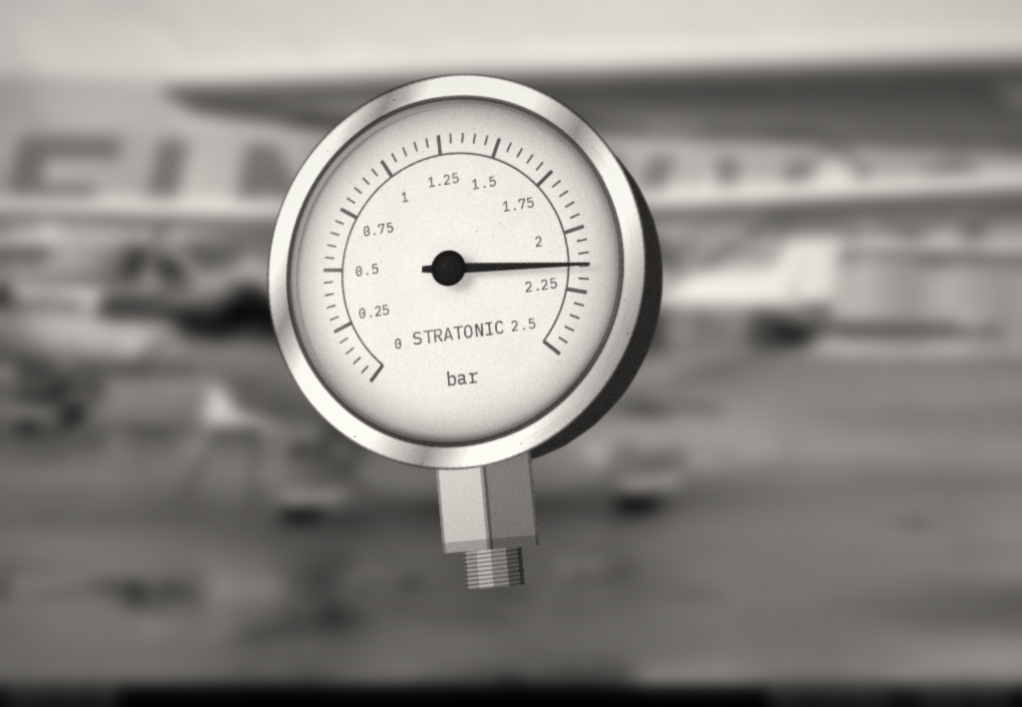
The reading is 2.15 (bar)
